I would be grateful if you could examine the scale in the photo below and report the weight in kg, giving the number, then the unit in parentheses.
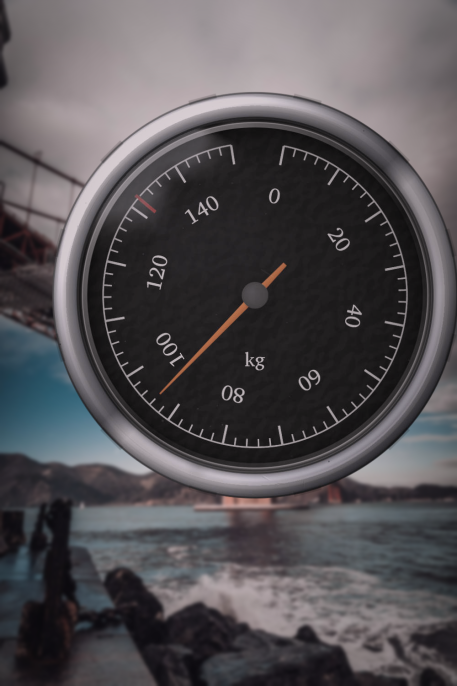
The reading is 94 (kg)
